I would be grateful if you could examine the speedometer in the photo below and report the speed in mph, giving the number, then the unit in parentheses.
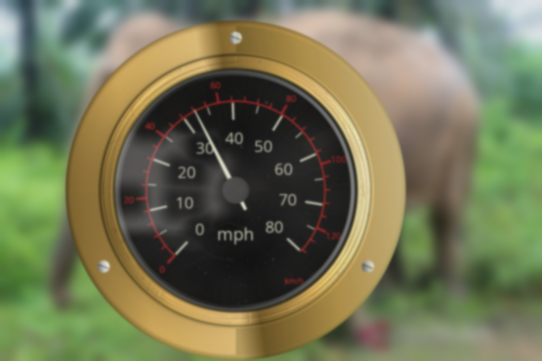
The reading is 32.5 (mph)
